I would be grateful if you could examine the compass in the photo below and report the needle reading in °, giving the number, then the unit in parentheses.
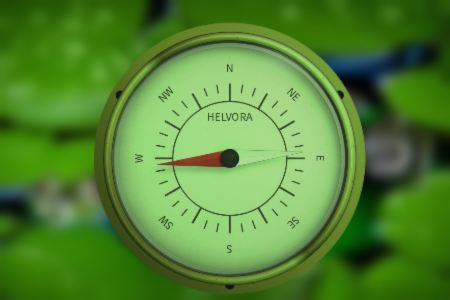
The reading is 265 (°)
